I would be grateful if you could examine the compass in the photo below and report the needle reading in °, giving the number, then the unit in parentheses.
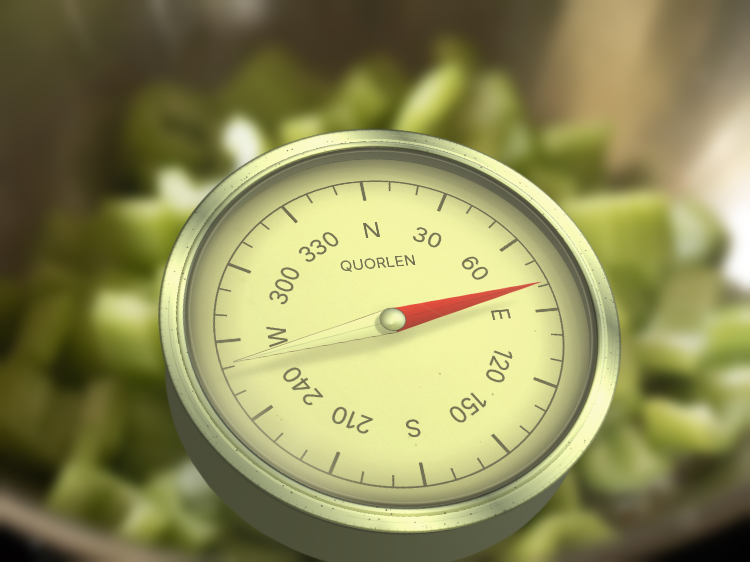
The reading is 80 (°)
